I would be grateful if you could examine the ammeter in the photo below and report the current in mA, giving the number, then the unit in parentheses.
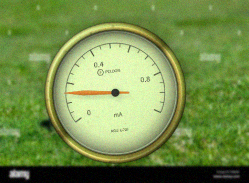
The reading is 0.15 (mA)
